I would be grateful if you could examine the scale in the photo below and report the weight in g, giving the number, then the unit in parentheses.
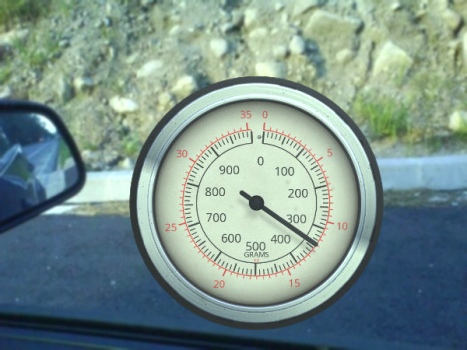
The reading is 340 (g)
